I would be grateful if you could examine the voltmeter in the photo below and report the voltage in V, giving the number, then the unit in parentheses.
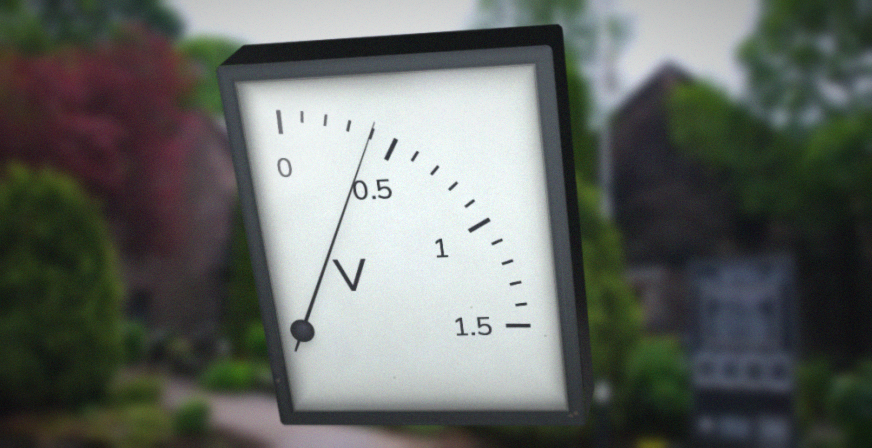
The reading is 0.4 (V)
